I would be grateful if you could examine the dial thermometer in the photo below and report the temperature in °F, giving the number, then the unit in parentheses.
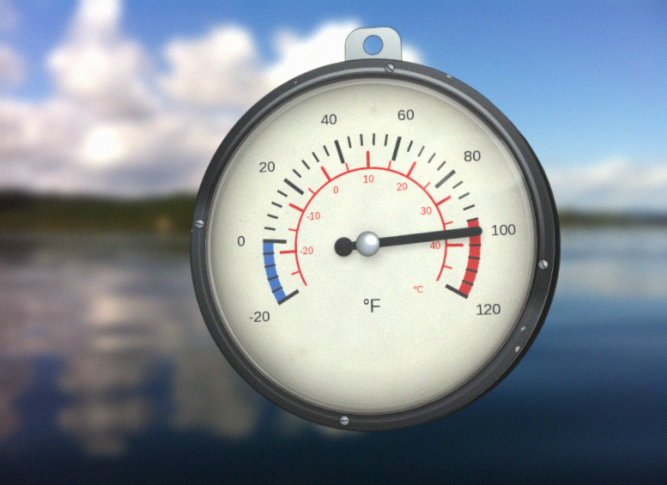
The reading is 100 (°F)
